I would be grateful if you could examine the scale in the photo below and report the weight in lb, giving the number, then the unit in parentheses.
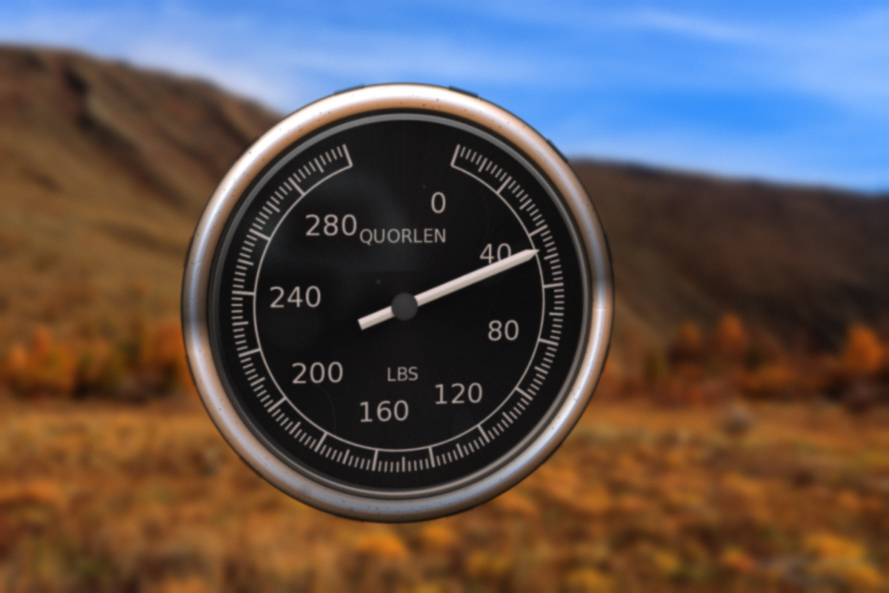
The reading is 46 (lb)
